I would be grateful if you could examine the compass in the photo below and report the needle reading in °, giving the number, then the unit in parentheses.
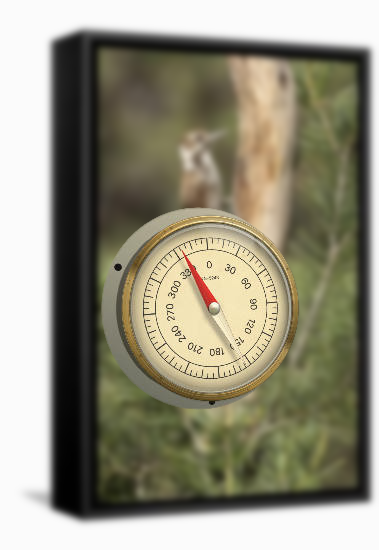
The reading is 335 (°)
